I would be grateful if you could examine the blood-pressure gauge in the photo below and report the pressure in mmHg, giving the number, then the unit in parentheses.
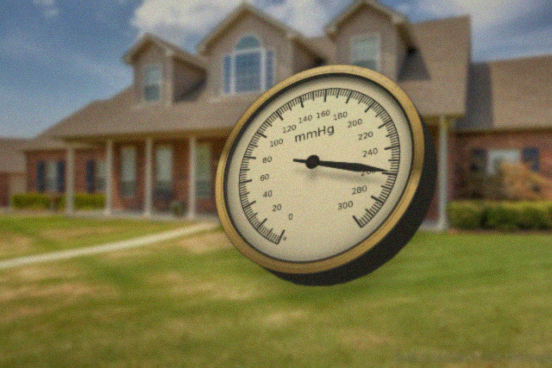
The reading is 260 (mmHg)
